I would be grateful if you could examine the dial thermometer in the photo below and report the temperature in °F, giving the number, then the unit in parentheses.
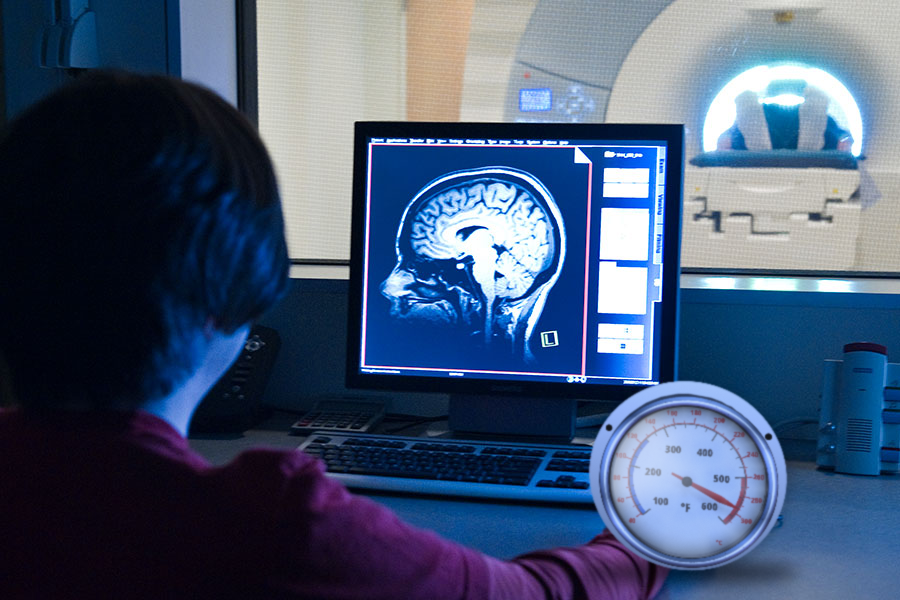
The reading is 560 (°F)
